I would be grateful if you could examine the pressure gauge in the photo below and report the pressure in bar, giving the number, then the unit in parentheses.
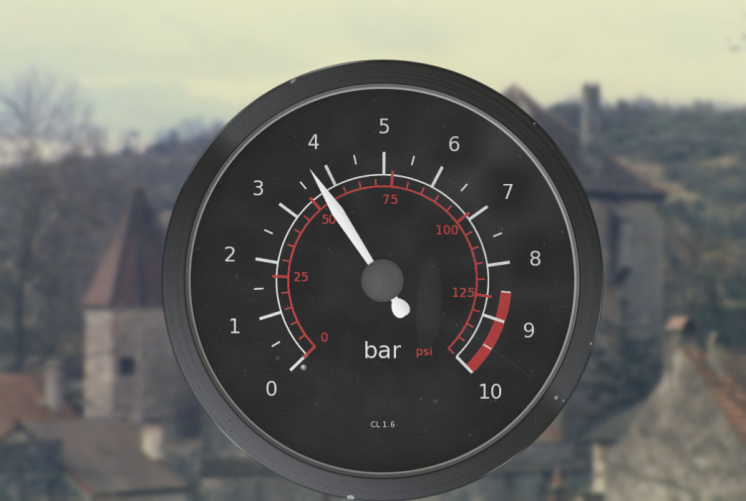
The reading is 3.75 (bar)
